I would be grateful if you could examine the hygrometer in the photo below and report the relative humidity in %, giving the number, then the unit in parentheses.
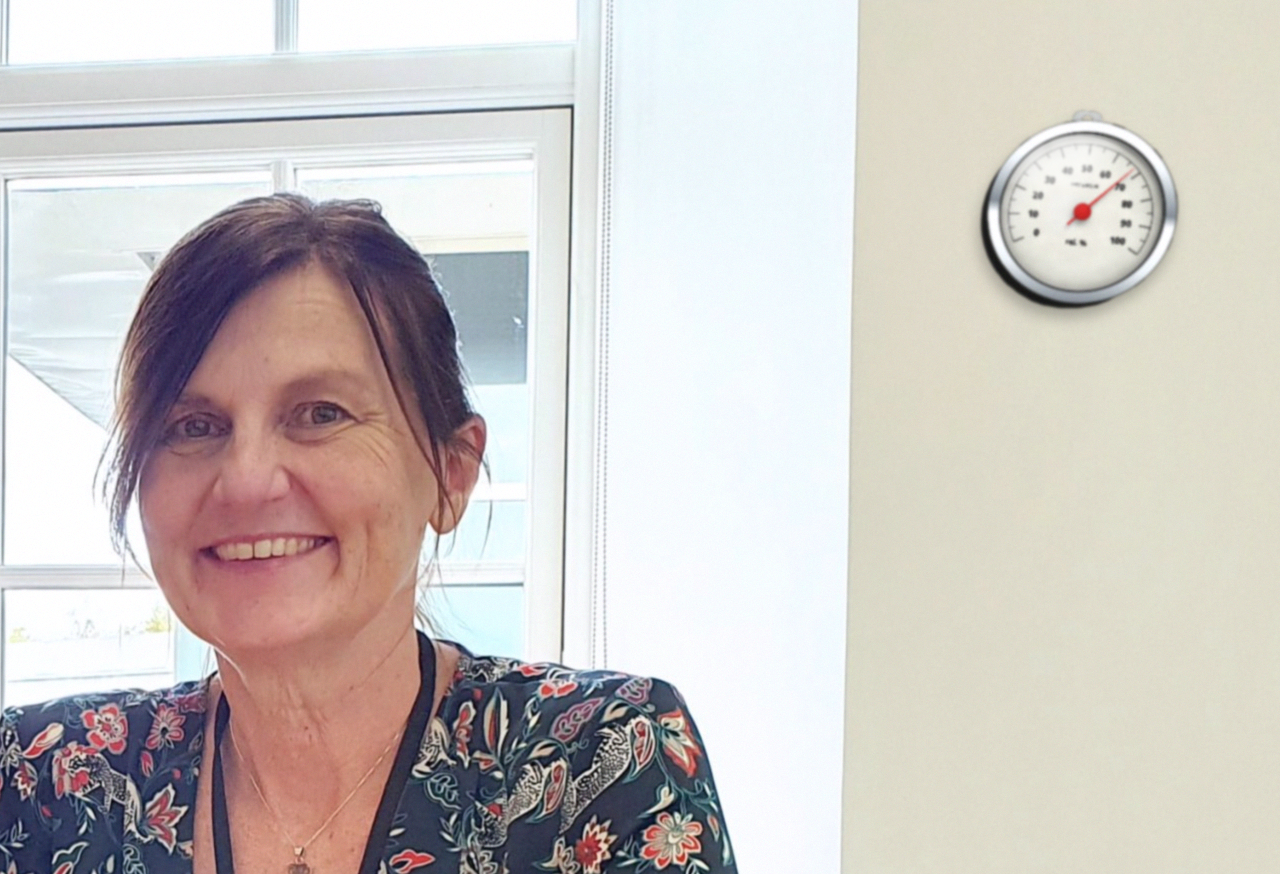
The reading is 67.5 (%)
